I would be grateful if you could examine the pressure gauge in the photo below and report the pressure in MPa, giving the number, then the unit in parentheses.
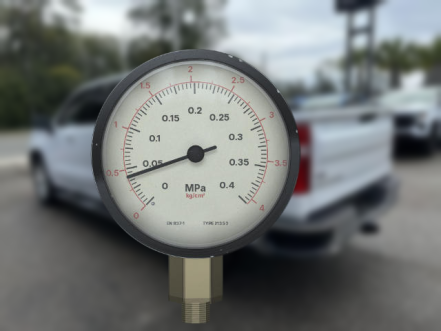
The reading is 0.04 (MPa)
